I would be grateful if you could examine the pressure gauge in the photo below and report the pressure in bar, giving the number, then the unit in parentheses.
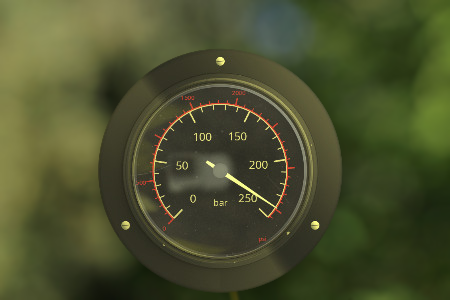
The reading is 240 (bar)
